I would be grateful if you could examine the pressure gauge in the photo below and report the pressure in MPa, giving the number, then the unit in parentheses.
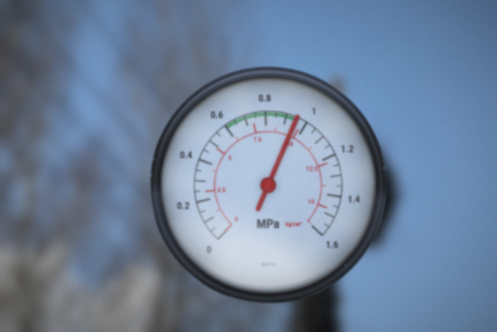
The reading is 0.95 (MPa)
